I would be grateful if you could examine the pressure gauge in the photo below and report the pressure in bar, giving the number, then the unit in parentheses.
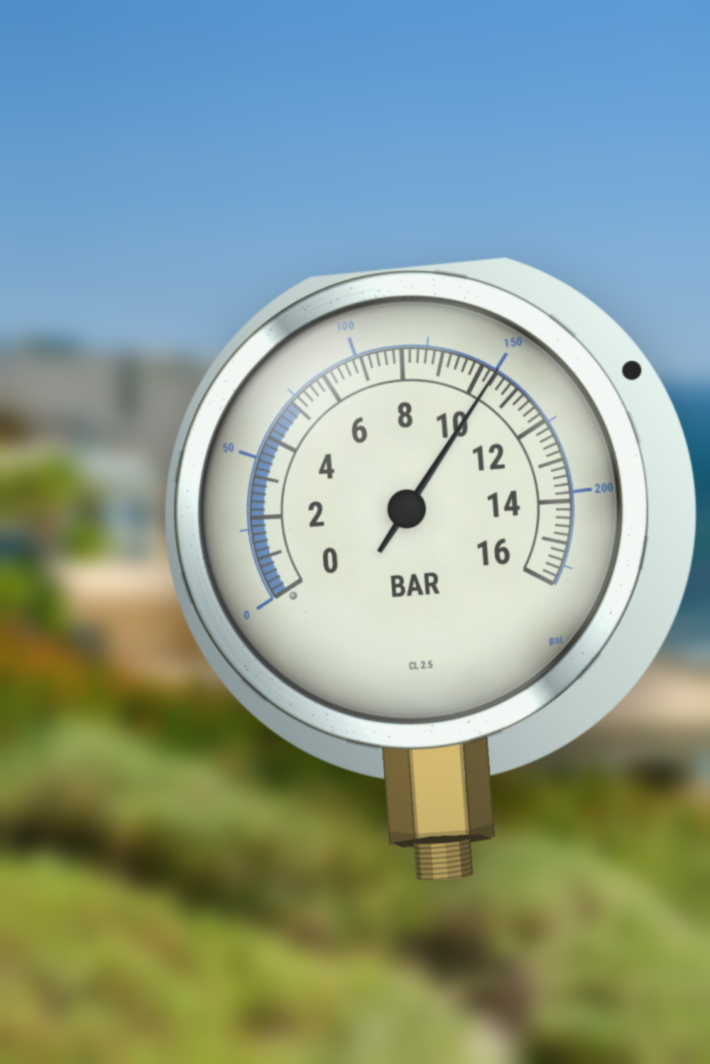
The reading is 10.4 (bar)
